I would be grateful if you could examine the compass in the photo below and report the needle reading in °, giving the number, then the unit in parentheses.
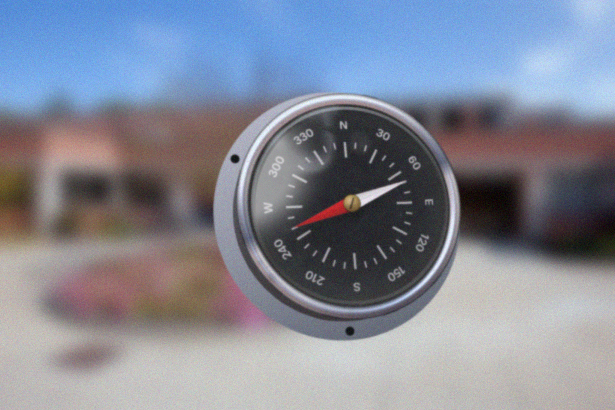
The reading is 250 (°)
